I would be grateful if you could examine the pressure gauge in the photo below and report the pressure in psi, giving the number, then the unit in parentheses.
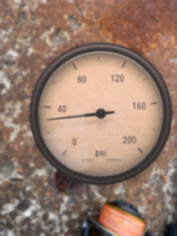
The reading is 30 (psi)
